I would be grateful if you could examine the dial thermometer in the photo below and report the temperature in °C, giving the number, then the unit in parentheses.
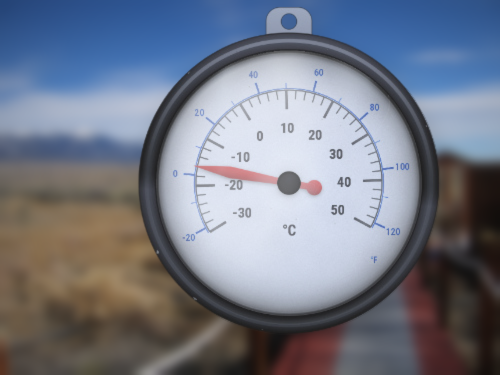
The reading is -16 (°C)
